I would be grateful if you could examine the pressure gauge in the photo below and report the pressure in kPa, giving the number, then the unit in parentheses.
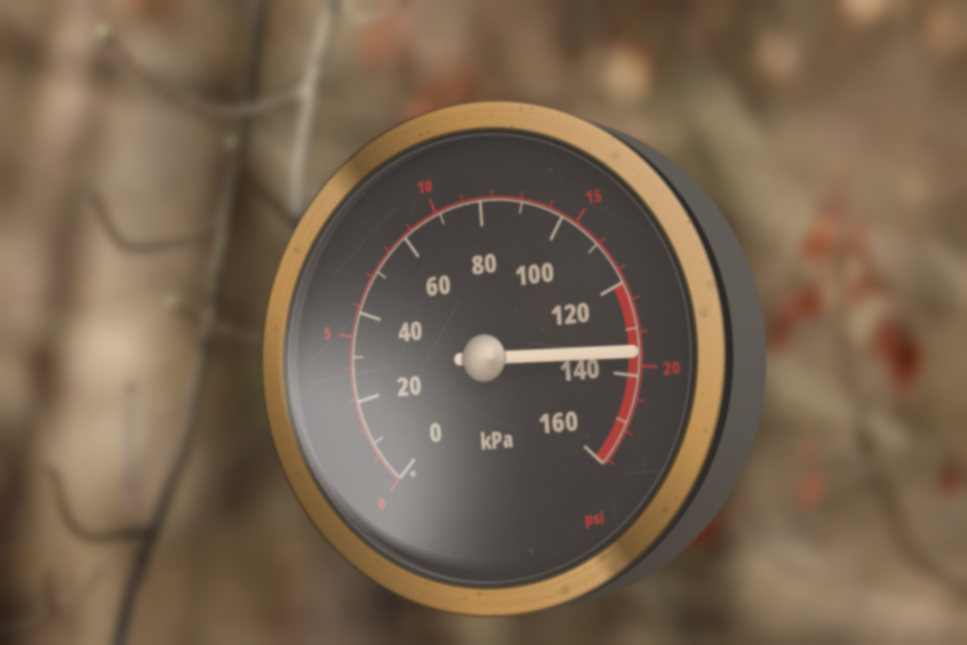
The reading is 135 (kPa)
